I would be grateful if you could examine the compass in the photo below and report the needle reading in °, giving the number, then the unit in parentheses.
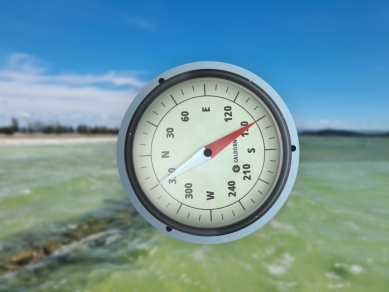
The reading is 150 (°)
